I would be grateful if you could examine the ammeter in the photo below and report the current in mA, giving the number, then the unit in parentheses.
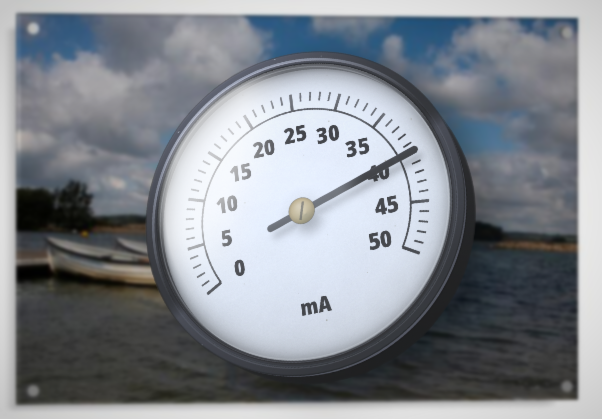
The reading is 40 (mA)
